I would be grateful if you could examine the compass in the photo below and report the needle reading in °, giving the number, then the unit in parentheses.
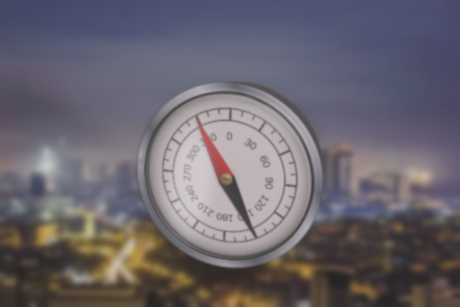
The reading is 330 (°)
